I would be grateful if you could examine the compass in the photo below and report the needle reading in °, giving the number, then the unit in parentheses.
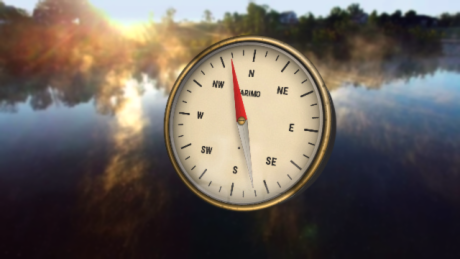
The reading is 340 (°)
